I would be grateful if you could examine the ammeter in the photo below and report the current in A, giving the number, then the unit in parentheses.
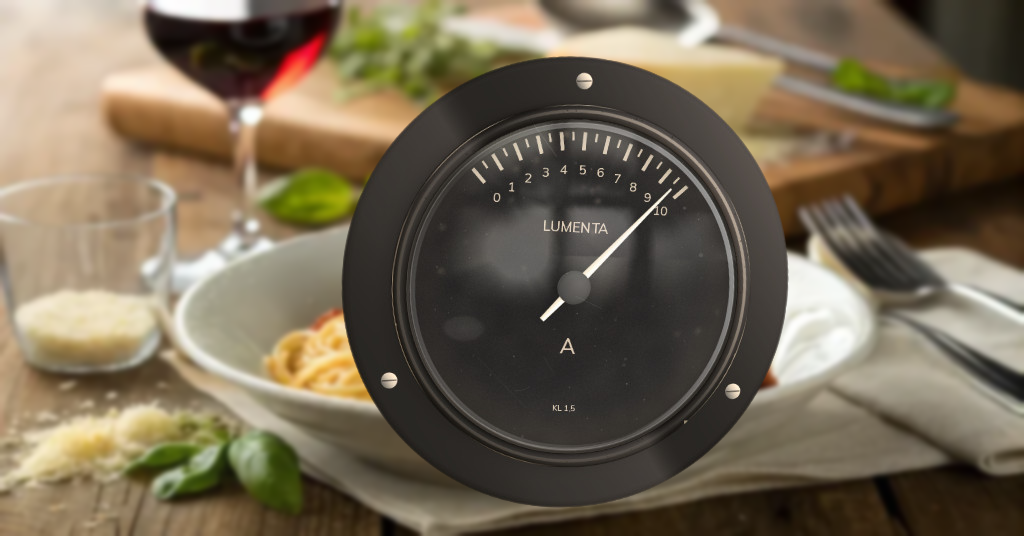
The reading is 9.5 (A)
